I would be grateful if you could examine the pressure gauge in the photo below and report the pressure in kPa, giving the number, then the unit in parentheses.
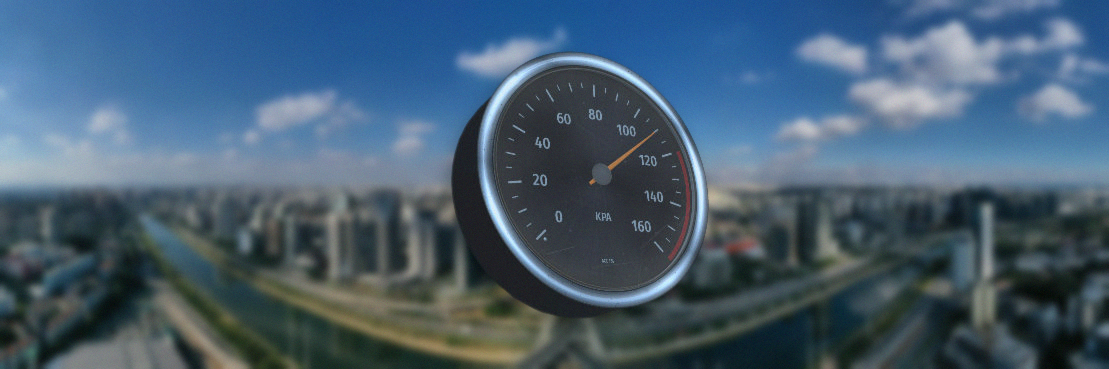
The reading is 110 (kPa)
